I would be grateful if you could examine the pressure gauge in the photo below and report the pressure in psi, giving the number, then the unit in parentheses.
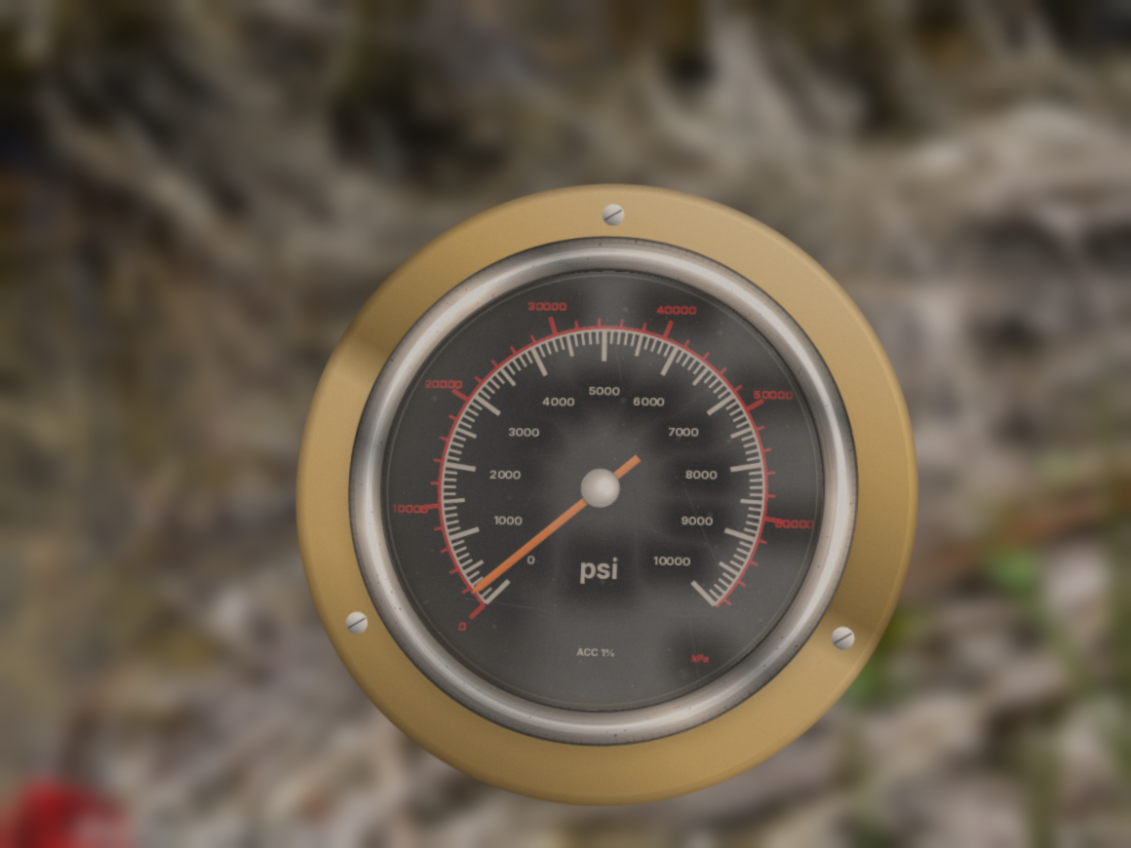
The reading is 200 (psi)
